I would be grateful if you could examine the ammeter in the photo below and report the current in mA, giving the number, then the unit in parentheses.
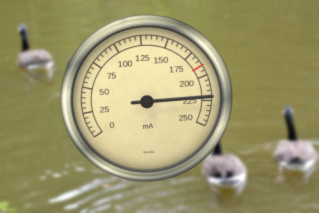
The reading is 220 (mA)
